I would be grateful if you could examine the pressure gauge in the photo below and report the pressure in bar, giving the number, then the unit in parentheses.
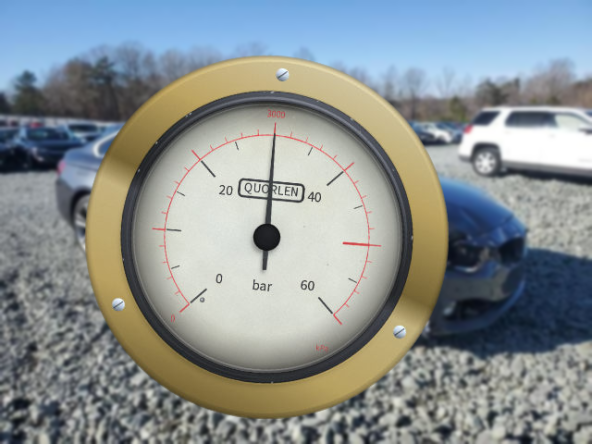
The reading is 30 (bar)
